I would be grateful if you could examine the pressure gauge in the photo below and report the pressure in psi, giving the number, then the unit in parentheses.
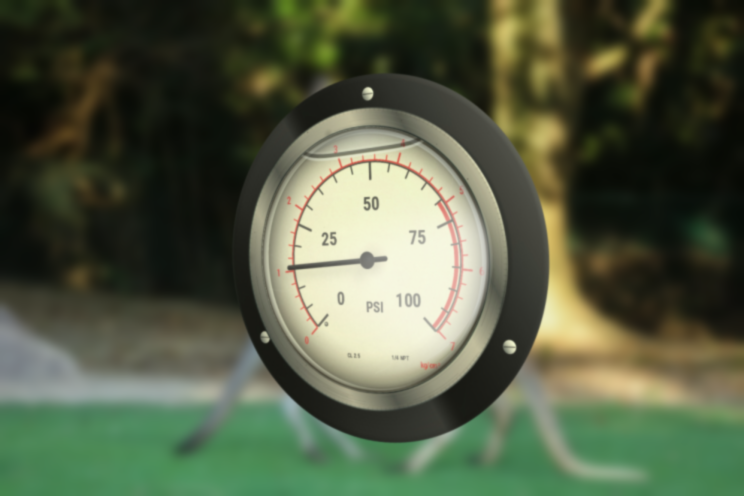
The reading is 15 (psi)
